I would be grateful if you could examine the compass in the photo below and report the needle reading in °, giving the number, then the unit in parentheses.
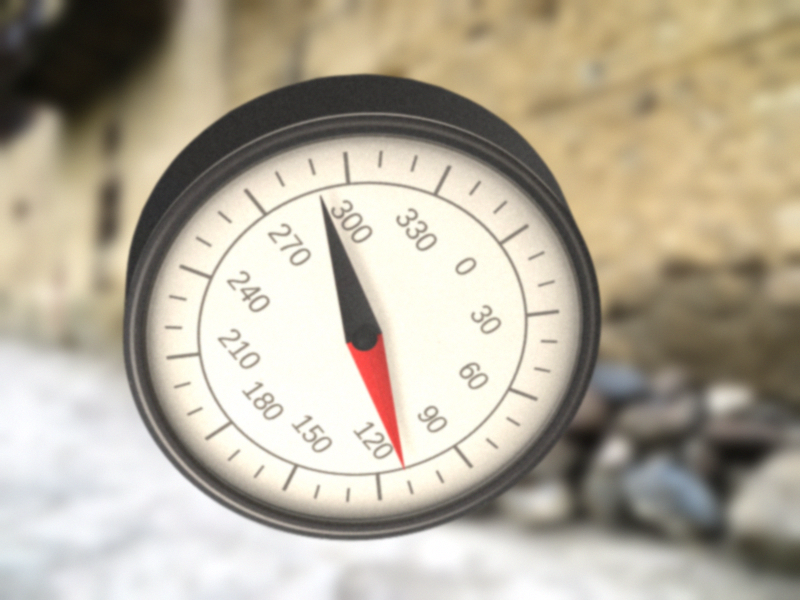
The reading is 110 (°)
